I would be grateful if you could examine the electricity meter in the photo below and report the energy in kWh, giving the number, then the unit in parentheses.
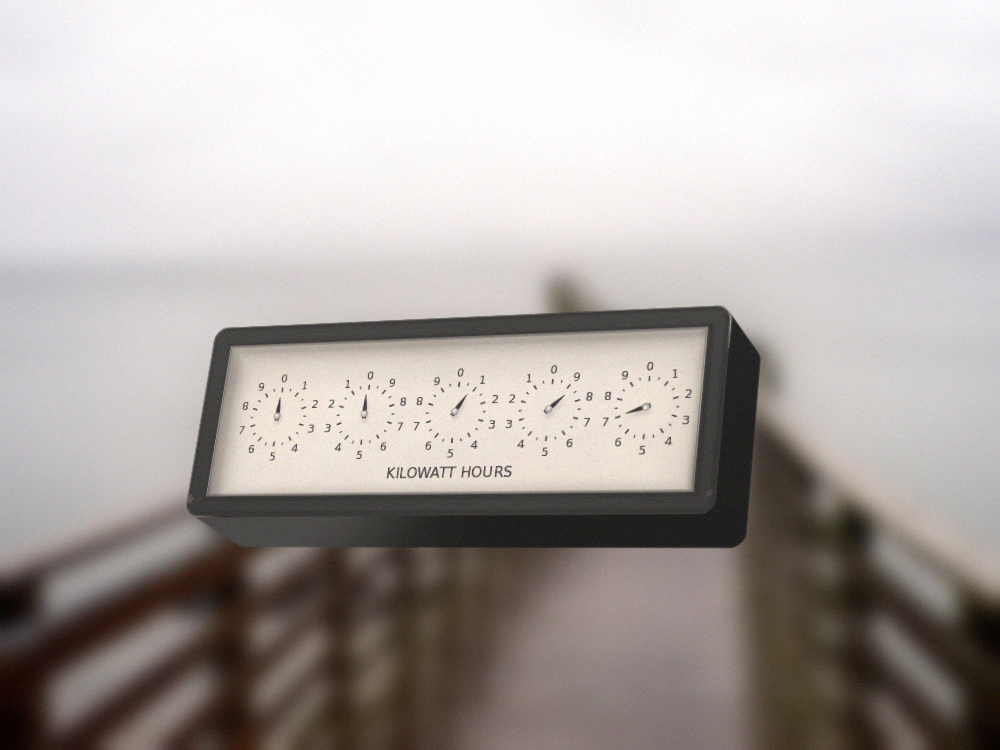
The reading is 87 (kWh)
